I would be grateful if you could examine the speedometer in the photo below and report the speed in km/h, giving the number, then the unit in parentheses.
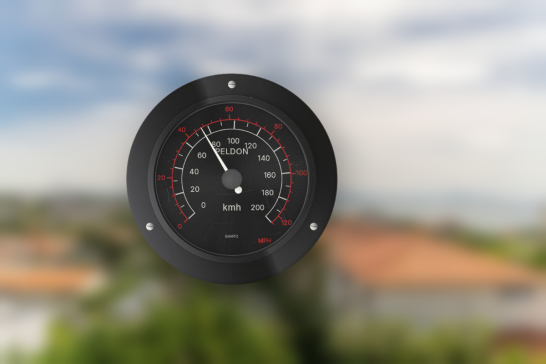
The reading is 75 (km/h)
